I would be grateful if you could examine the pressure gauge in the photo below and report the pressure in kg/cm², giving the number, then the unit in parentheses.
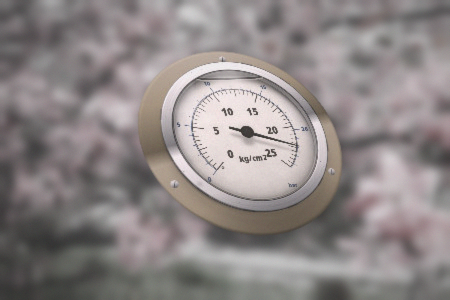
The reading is 22.5 (kg/cm²)
